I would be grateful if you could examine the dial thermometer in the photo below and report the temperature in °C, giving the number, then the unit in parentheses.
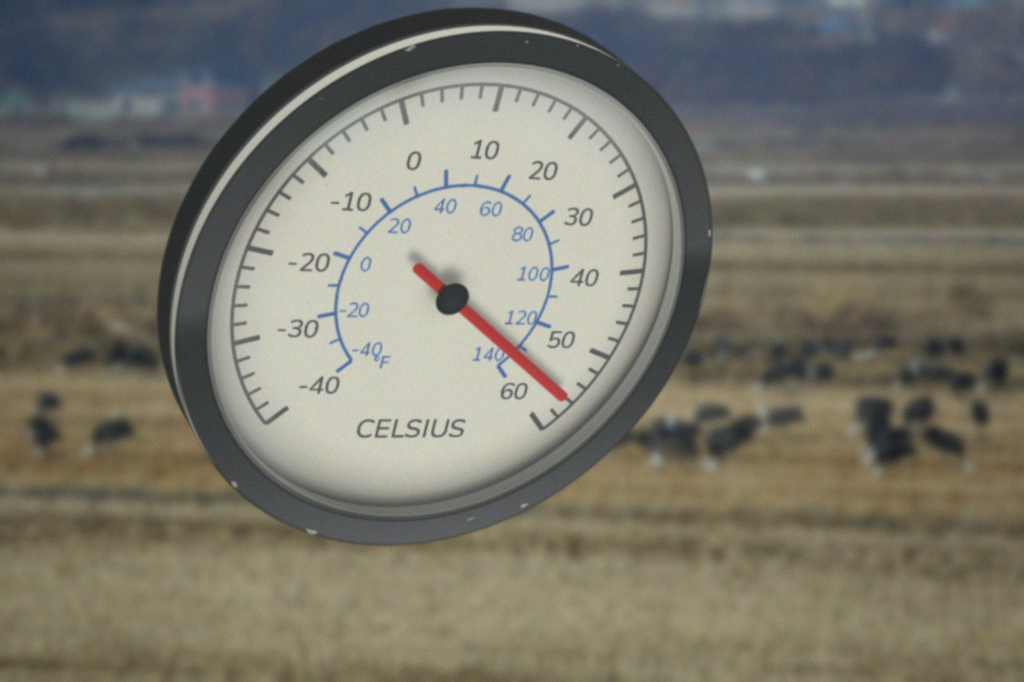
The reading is 56 (°C)
